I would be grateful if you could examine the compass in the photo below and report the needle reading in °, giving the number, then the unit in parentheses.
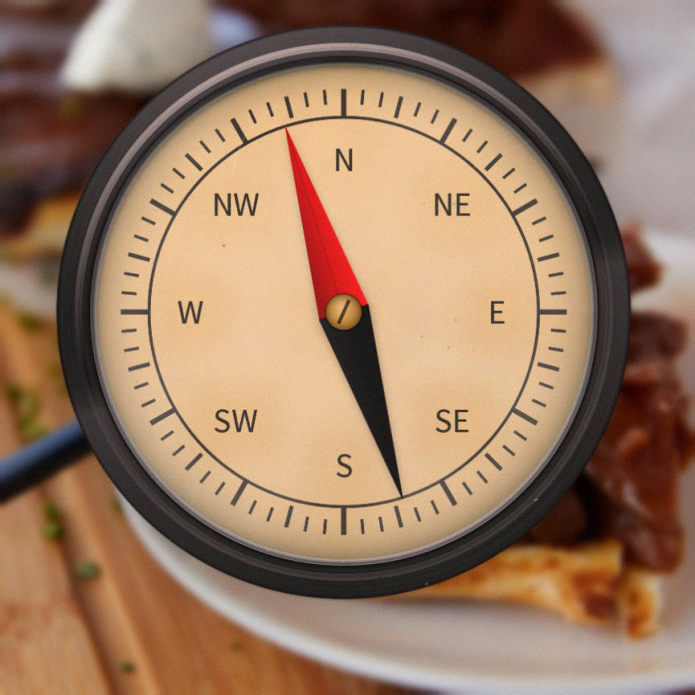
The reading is 342.5 (°)
